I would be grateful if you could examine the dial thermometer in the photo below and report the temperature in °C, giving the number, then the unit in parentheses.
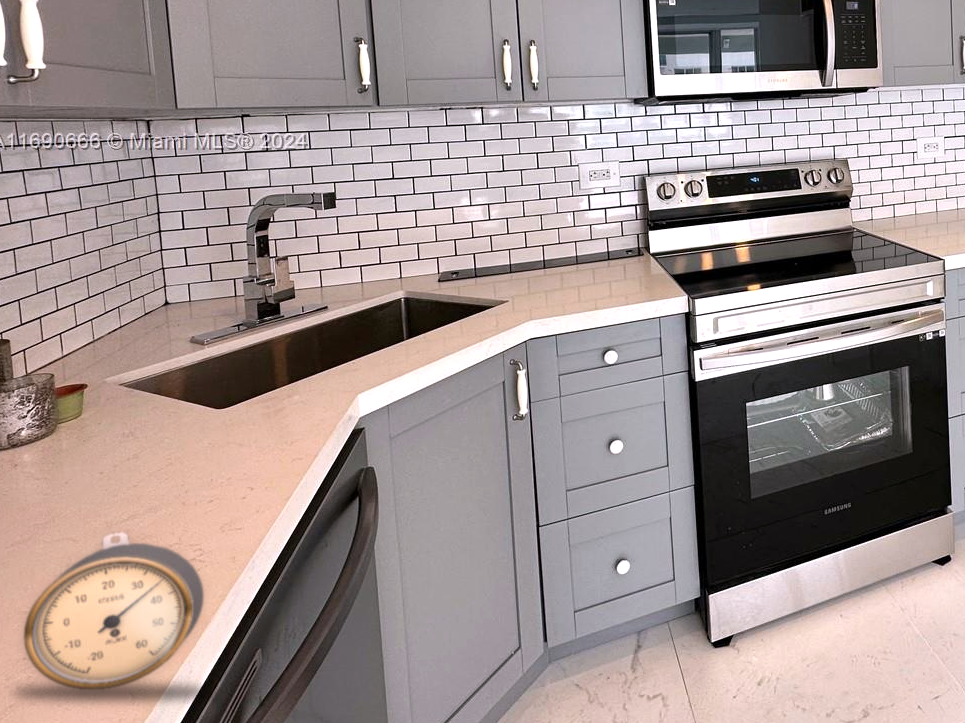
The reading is 35 (°C)
